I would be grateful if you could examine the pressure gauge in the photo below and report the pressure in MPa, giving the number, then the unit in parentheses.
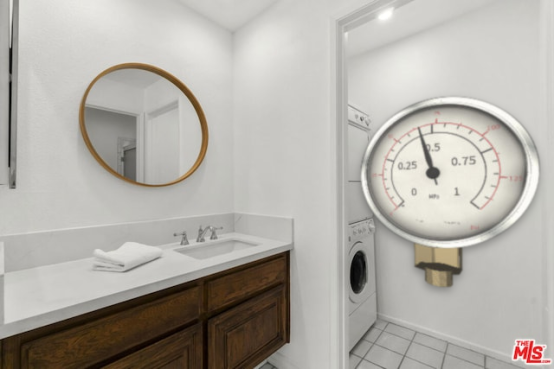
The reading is 0.45 (MPa)
